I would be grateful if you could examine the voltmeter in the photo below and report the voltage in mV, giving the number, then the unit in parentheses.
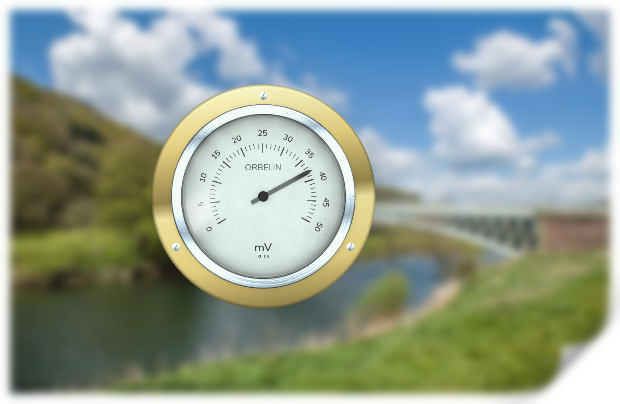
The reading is 38 (mV)
